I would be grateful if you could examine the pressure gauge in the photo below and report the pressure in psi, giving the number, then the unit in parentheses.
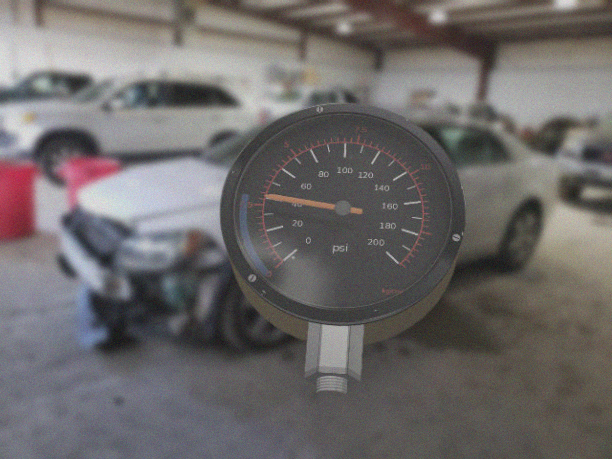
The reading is 40 (psi)
